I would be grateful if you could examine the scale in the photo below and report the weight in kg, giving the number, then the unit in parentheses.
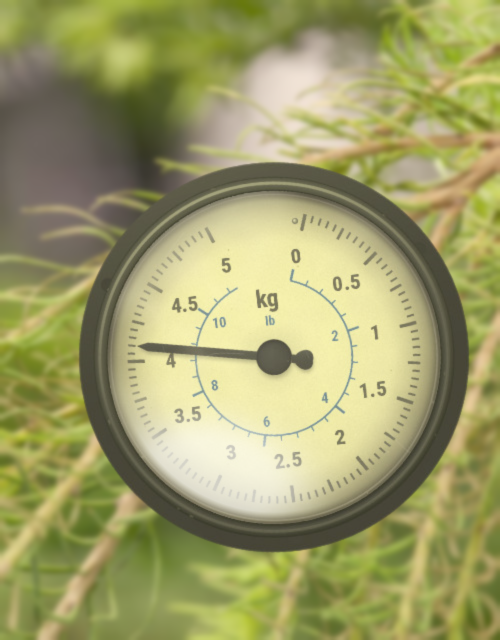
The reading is 4.1 (kg)
